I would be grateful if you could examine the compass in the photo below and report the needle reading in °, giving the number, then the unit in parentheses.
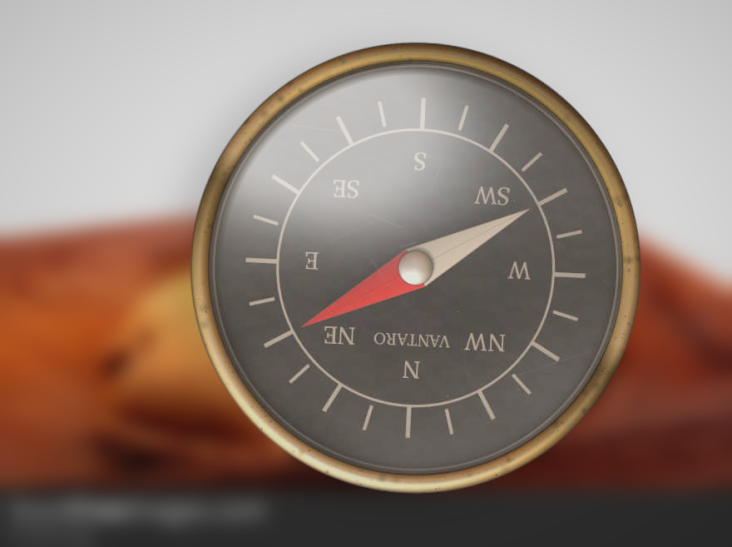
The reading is 60 (°)
